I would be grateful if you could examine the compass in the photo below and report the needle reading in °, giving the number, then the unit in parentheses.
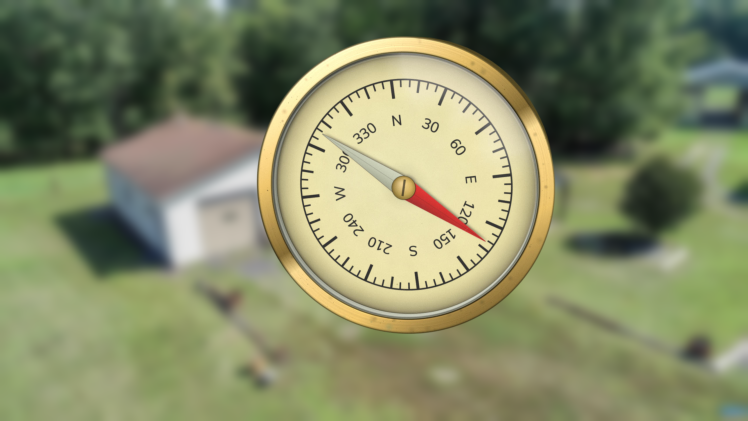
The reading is 130 (°)
